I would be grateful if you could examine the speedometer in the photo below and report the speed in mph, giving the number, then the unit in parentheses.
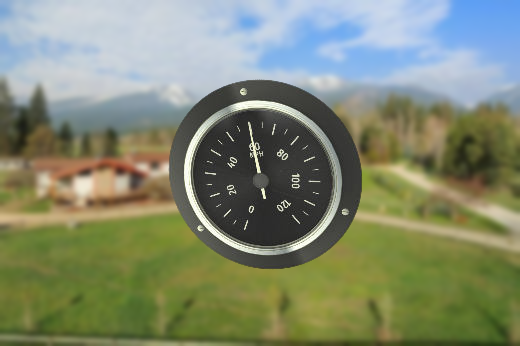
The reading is 60 (mph)
